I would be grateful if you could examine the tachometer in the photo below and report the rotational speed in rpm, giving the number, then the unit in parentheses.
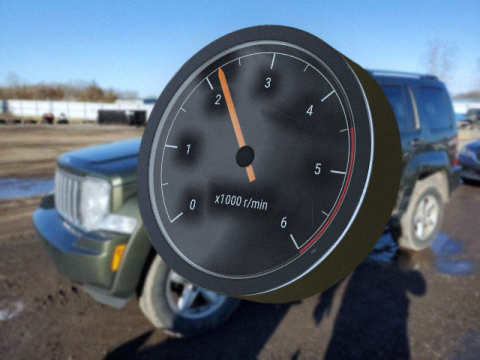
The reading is 2250 (rpm)
